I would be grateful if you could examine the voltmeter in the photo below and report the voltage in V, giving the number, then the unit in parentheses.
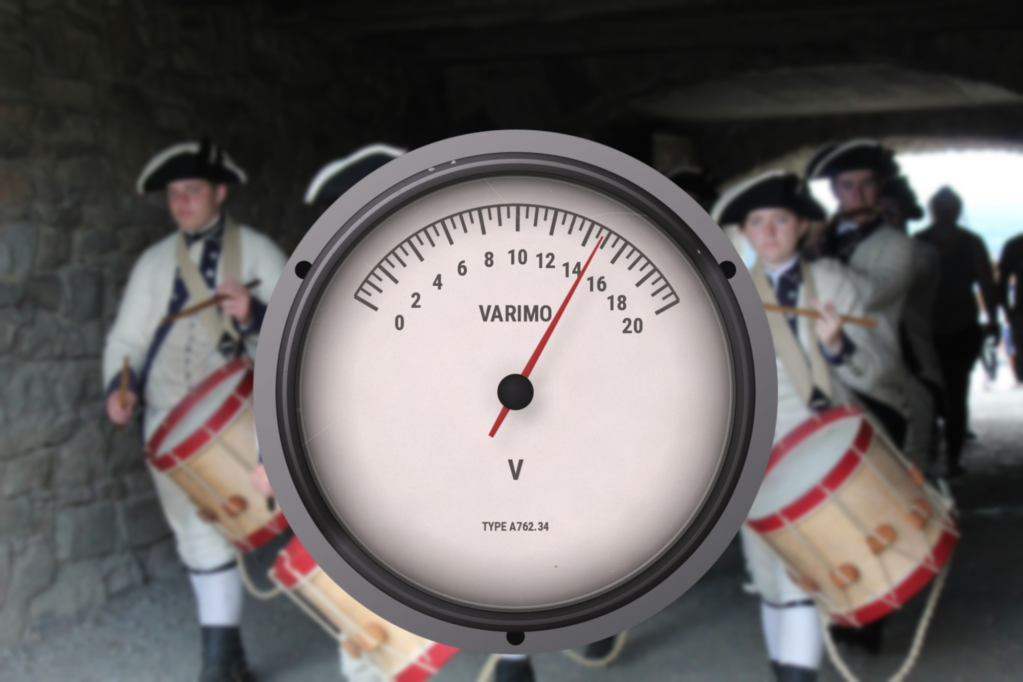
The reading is 14.75 (V)
